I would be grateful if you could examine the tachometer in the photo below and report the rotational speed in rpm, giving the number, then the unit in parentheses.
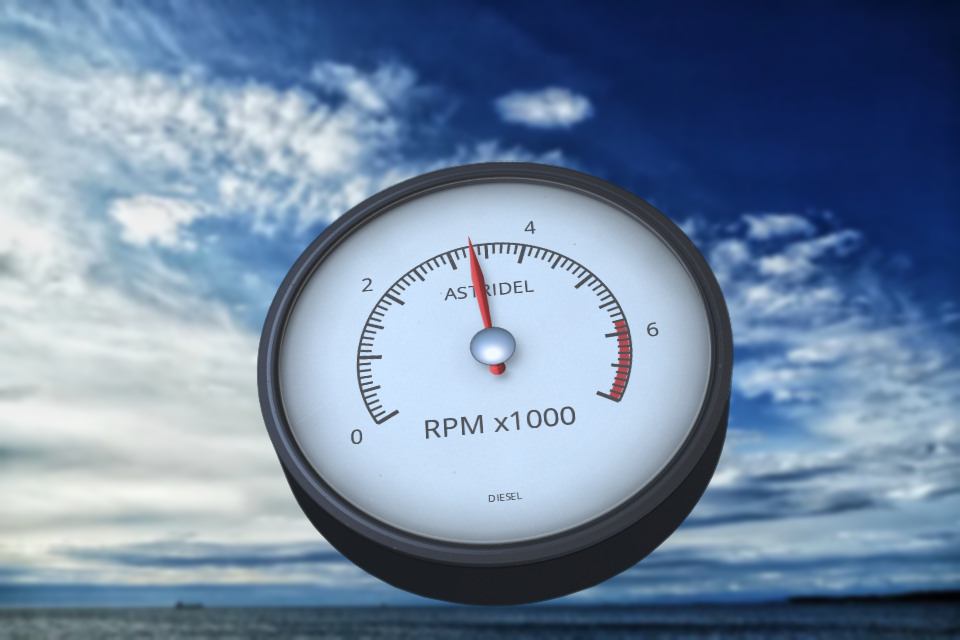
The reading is 3300 (rpm)
